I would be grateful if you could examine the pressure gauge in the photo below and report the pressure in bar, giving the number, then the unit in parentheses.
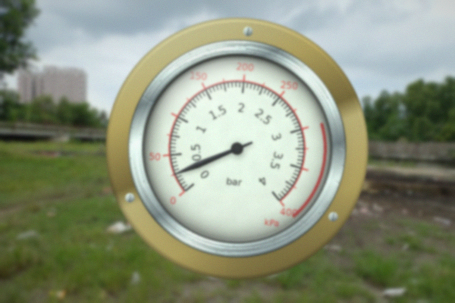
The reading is 0.25 (bar)
